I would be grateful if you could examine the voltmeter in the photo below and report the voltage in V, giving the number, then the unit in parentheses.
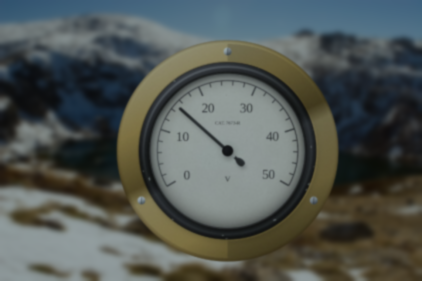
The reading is 15 (V)
